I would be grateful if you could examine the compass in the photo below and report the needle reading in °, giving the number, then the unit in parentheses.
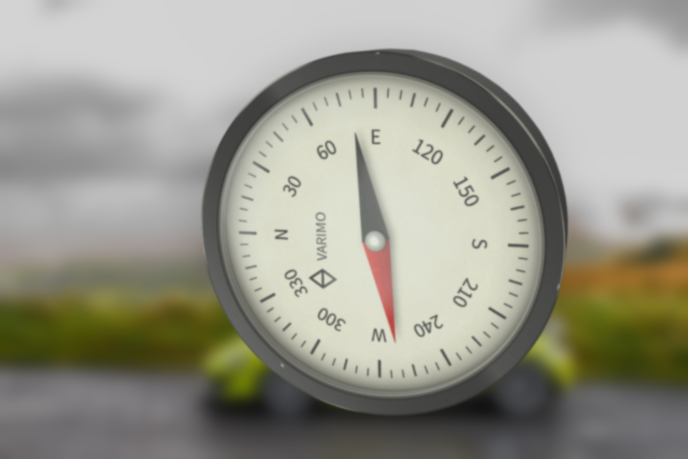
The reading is 260 (°)
